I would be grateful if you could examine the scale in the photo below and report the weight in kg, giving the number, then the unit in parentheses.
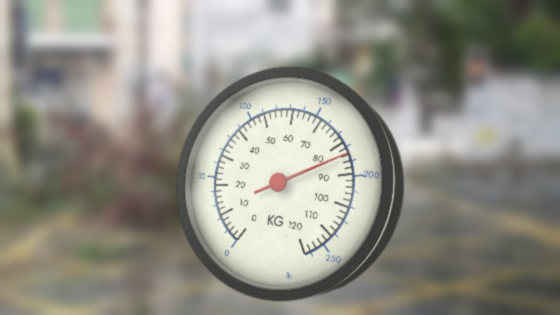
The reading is 84 (kg)
